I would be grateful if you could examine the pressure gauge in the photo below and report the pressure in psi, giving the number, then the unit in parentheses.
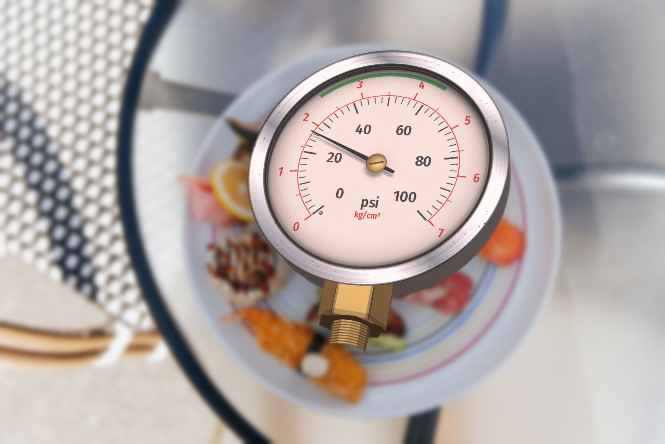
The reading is 26 (psi)
